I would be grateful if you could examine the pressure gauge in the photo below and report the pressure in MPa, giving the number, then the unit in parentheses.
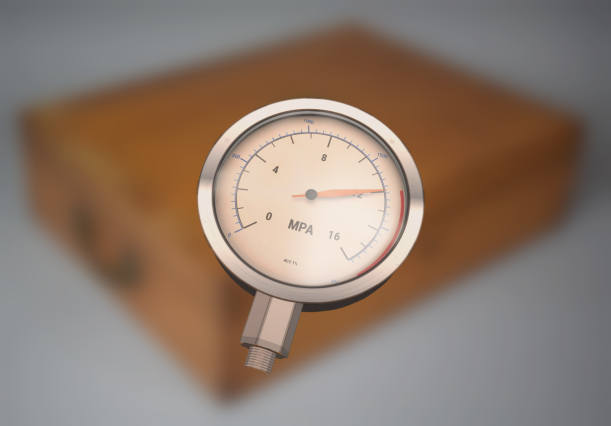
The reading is 12 (MPa)
